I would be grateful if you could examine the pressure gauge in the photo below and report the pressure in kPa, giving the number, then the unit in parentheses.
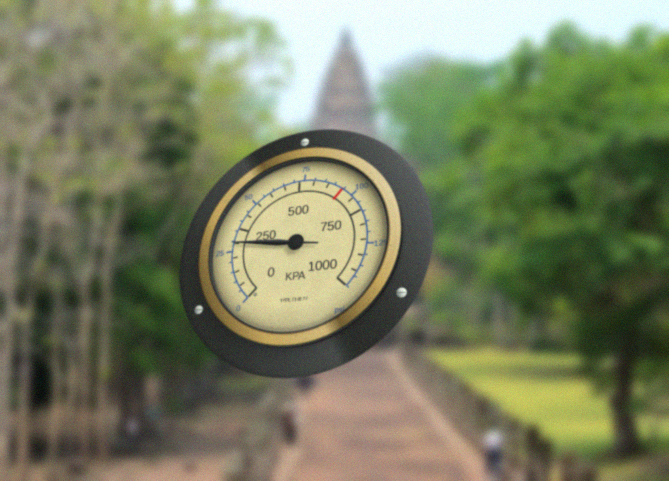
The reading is 200 (kPa)
